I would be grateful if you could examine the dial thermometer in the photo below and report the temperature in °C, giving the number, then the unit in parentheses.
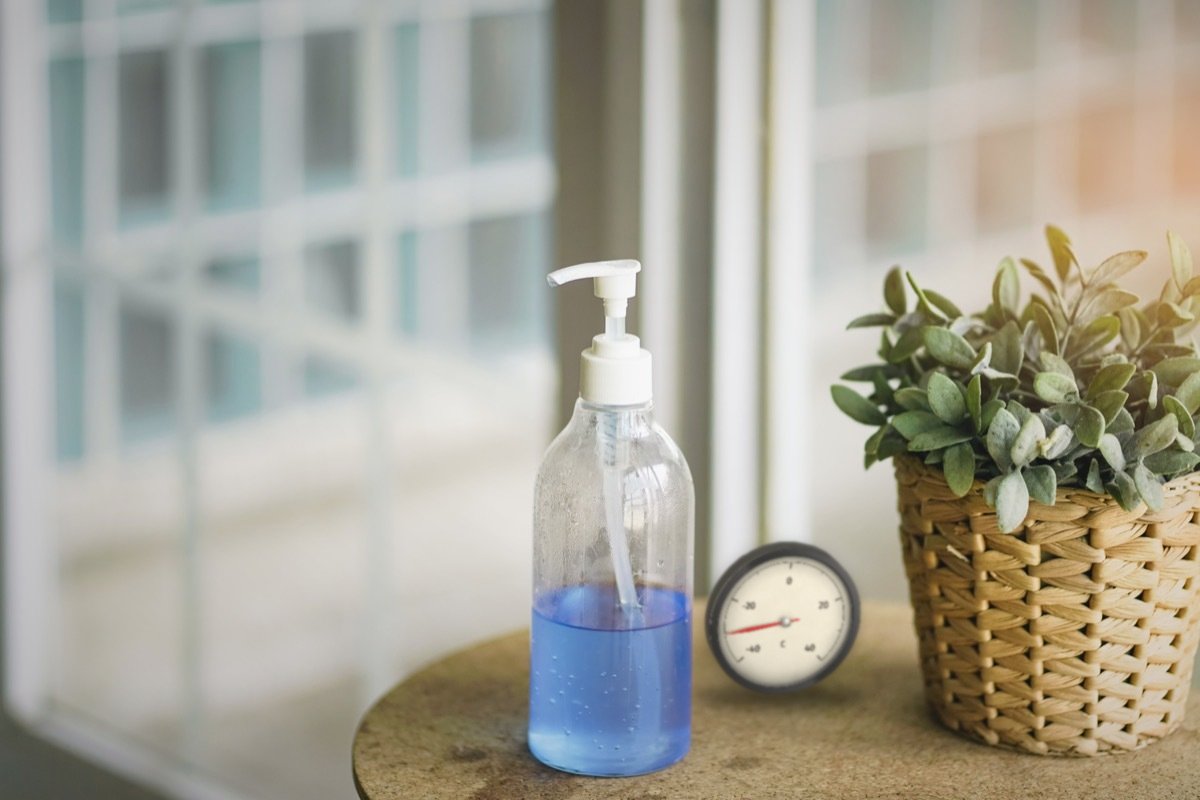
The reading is -30 (°C)
